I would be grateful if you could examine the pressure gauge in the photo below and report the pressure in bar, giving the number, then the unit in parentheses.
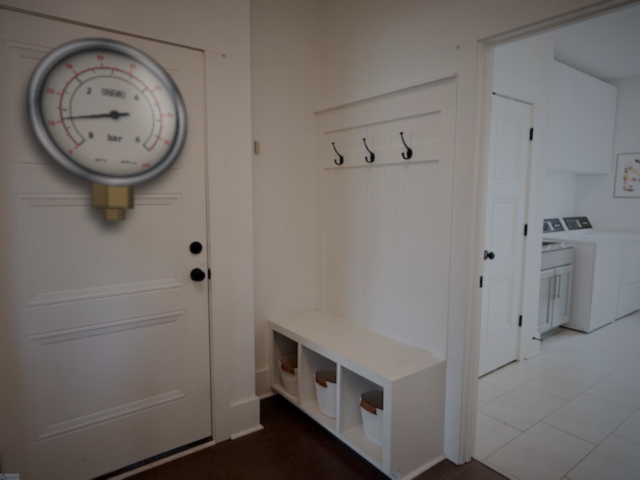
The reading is 0.75 (bar)
